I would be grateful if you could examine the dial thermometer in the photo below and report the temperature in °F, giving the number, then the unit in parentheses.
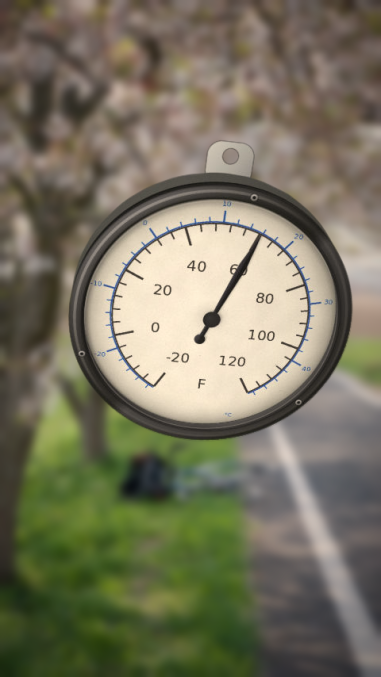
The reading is 60 (°F)
